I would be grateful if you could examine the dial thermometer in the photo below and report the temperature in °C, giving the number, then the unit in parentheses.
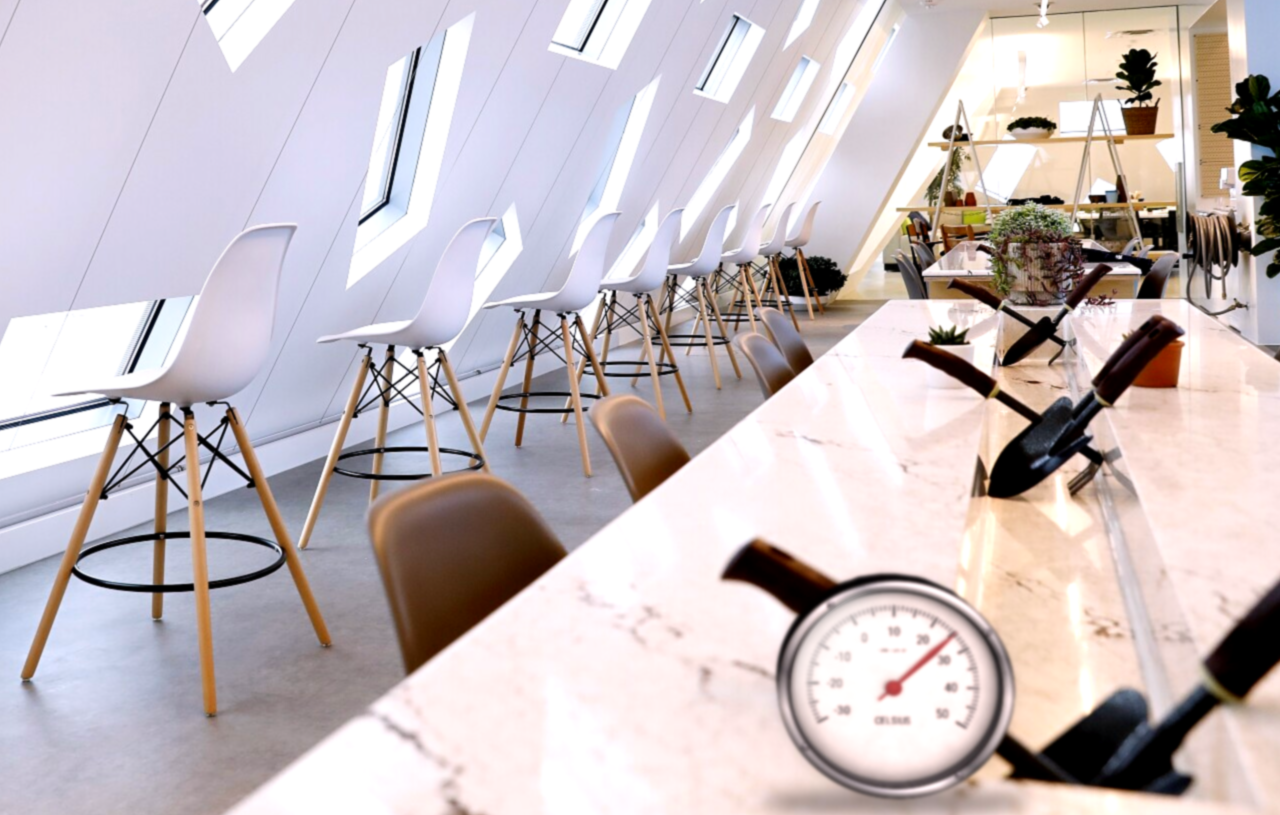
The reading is 25 (°C)
